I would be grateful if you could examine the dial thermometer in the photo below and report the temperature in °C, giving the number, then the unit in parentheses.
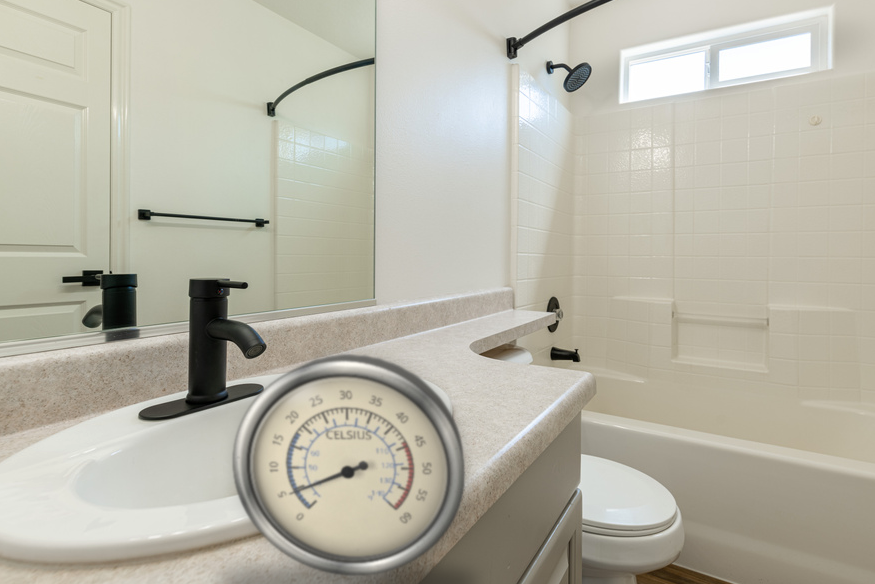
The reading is 5 (°C)
